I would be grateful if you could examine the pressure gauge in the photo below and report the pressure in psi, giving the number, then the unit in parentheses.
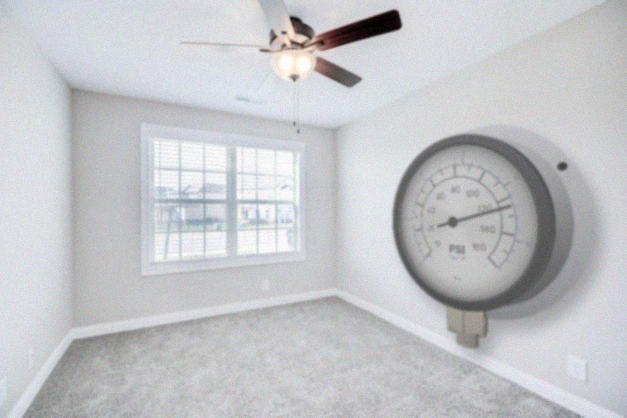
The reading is 125 (psi)
